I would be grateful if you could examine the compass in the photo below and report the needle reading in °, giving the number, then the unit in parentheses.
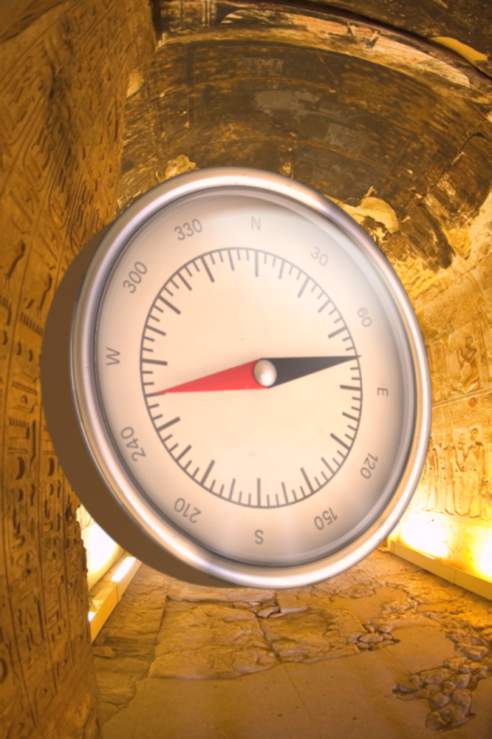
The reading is 255 (°)
